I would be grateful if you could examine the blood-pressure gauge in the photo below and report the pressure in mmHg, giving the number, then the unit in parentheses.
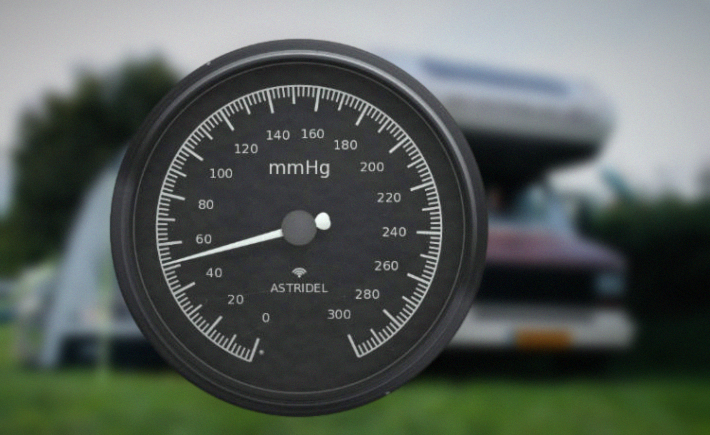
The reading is 52 (mmHg)
